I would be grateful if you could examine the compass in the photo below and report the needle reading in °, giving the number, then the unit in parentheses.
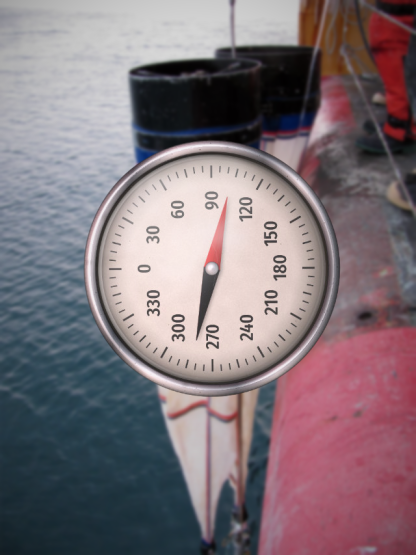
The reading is 102.5 (°)
